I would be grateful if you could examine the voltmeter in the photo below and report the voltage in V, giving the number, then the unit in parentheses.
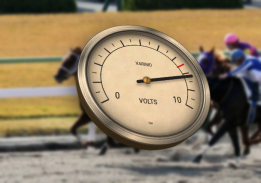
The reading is 8.25 (V)
